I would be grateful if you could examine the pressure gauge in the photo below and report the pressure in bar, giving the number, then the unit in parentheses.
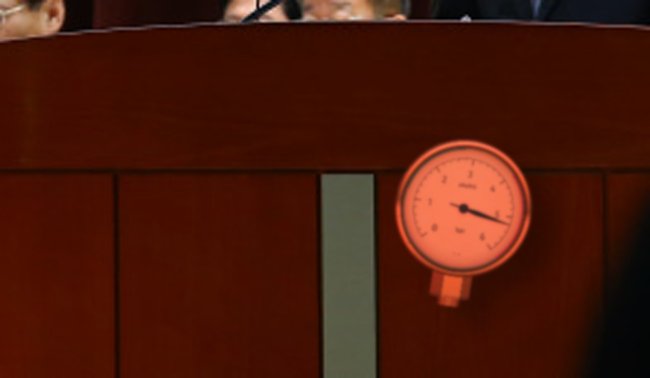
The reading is 5.2 (bar)
